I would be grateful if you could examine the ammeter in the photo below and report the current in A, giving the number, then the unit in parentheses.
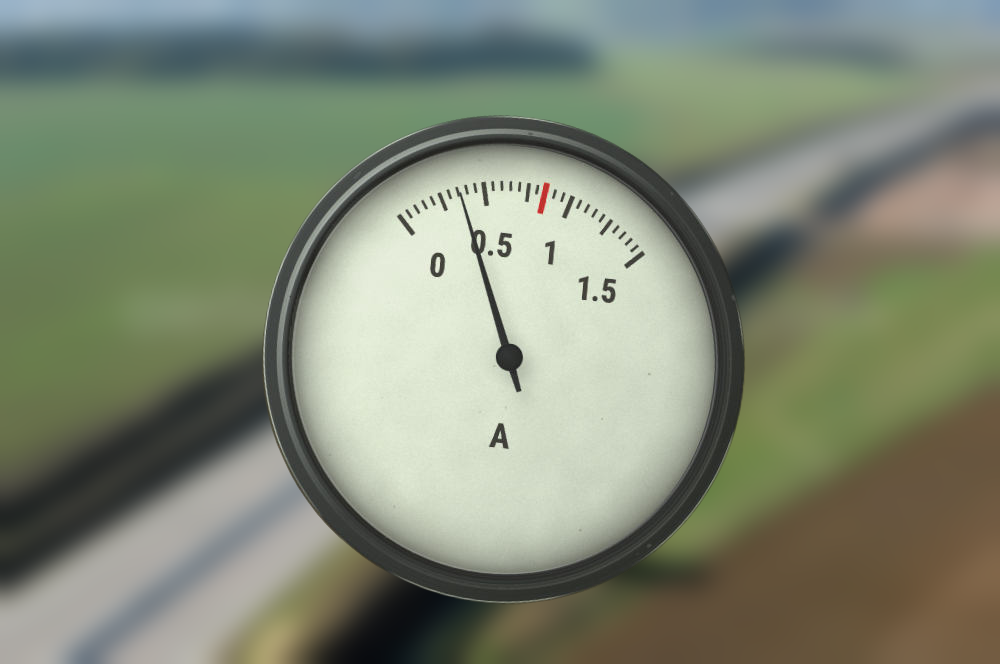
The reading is 0.35 (A)
